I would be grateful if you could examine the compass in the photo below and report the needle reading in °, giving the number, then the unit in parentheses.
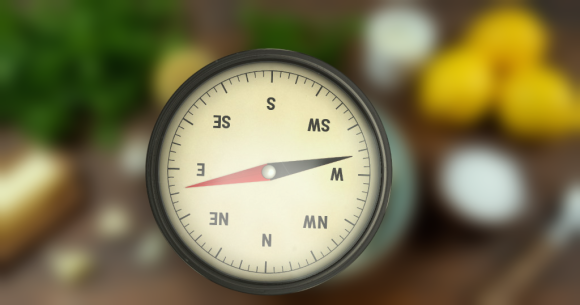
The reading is 77.5 (°)
